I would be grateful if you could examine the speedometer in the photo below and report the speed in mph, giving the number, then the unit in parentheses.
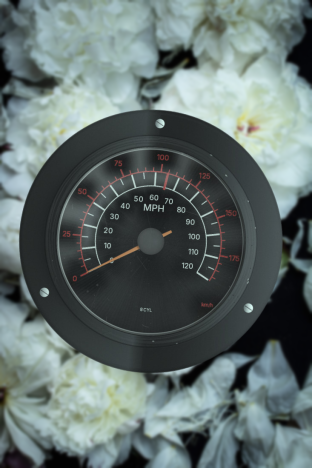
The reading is 0 (mph)
